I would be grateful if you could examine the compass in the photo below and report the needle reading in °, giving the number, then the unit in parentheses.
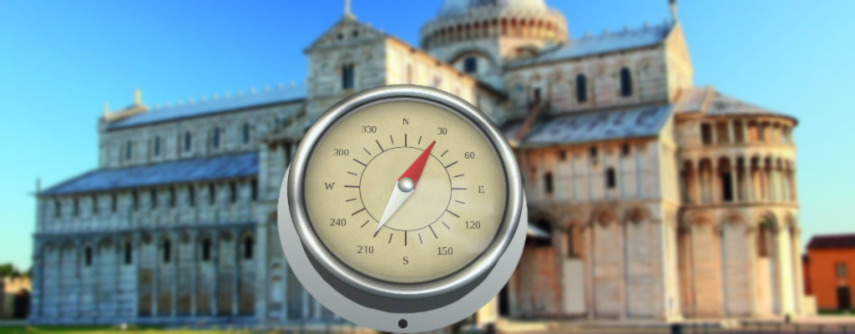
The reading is 30 (°)
